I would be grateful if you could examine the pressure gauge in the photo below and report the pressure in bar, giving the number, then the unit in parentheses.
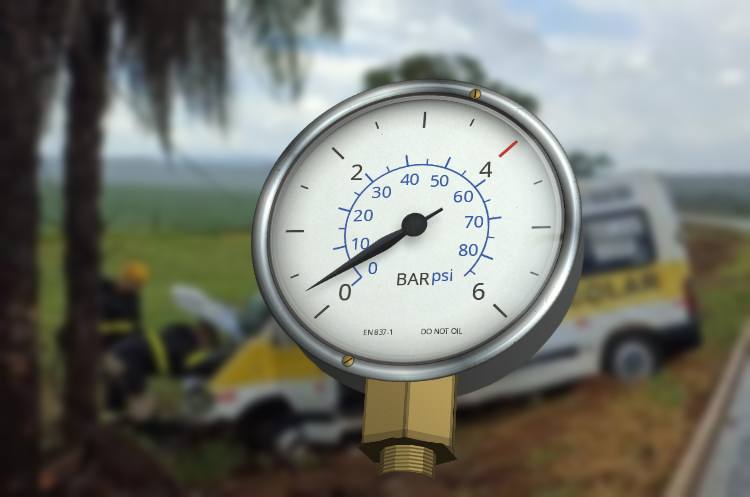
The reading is 0.25 (bar)
